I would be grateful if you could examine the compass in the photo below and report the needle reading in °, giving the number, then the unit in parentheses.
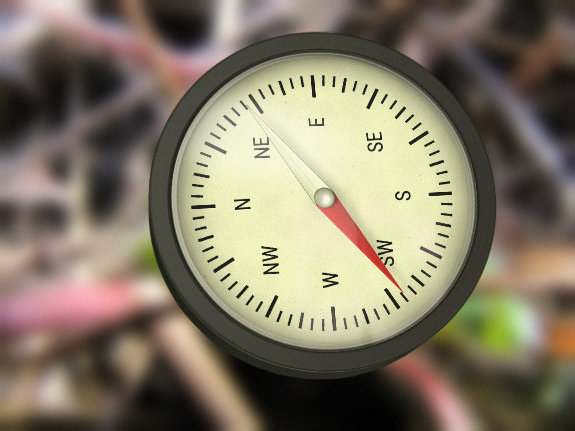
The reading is 235 (°)
